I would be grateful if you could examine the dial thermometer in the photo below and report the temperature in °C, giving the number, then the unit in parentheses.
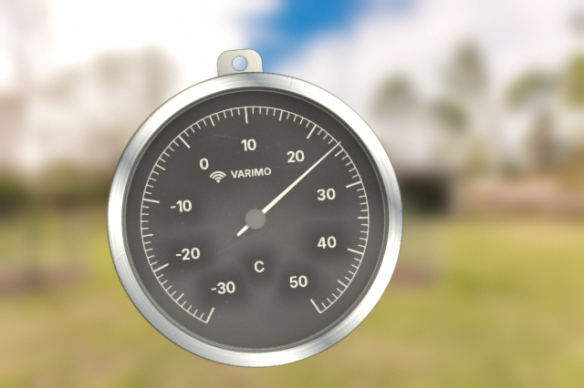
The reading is 24 (°C)
